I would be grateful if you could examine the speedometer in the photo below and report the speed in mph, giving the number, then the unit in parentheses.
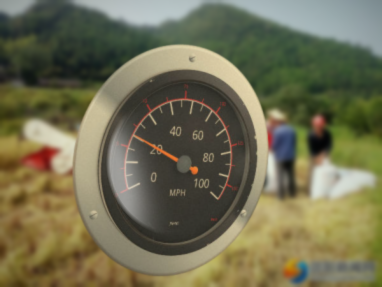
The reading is 20 (mph)
